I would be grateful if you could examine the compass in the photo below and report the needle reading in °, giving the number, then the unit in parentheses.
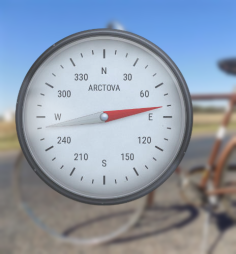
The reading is 80 (°)
